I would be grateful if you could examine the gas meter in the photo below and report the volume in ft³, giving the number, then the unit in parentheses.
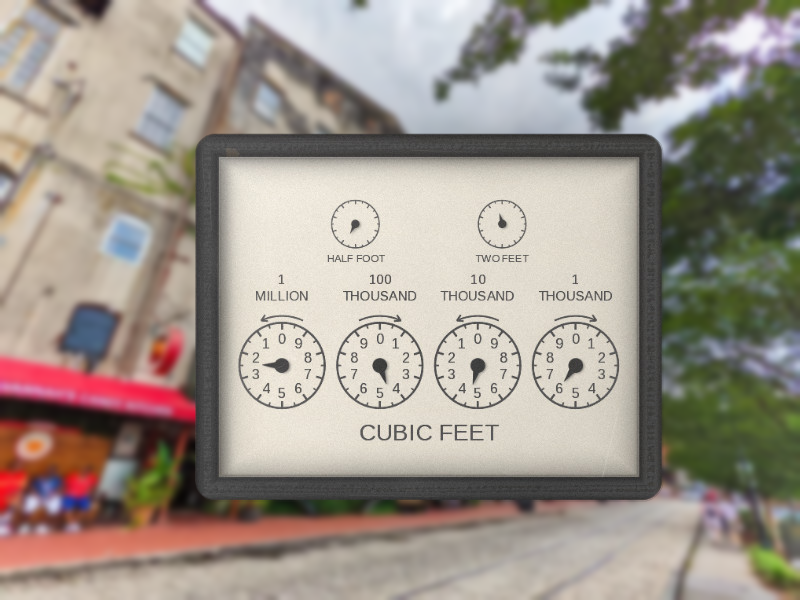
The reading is 244600 (ft³)
